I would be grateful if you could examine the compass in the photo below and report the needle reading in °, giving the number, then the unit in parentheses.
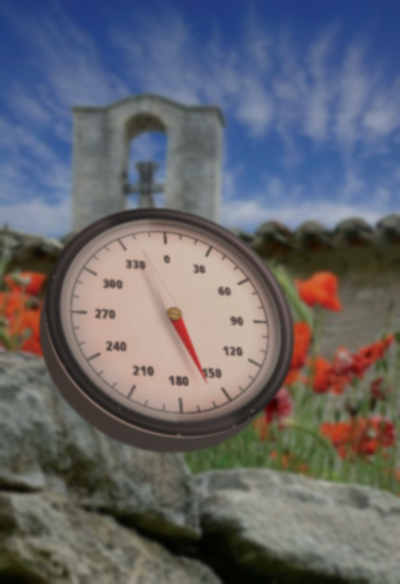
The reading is 160 (°)
